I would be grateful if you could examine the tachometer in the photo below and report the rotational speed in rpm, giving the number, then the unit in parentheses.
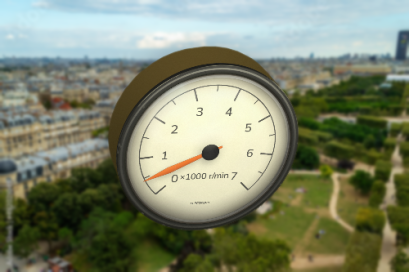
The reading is 500 (rpm)
